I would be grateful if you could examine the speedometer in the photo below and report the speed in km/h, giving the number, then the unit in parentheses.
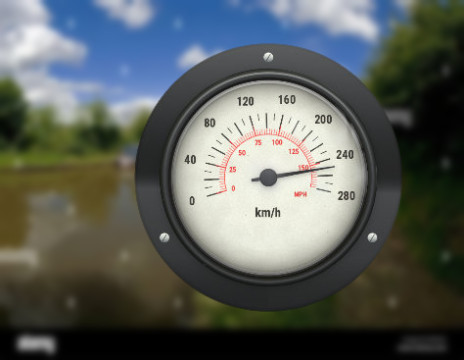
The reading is 250 (km/h)
